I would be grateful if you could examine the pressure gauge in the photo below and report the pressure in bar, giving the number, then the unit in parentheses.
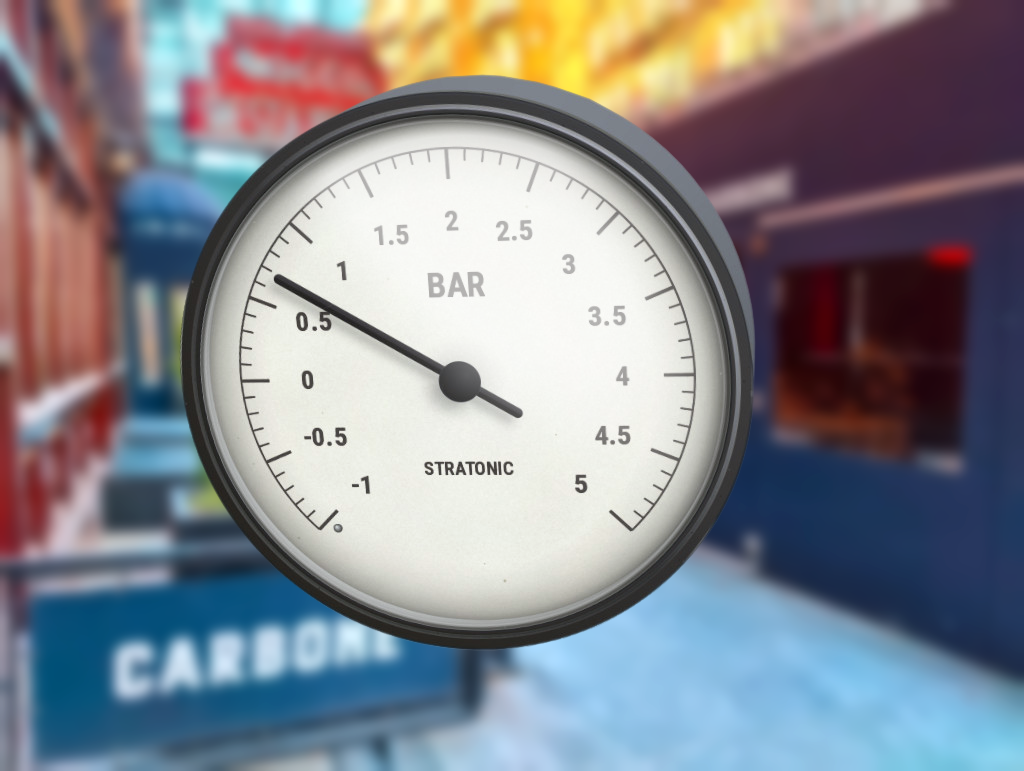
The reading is 0.7 (bar)
